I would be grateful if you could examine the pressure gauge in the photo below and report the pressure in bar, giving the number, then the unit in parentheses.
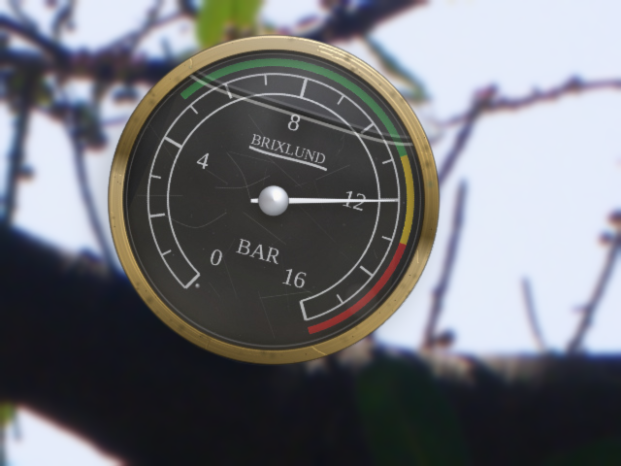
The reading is 12 (bar)
